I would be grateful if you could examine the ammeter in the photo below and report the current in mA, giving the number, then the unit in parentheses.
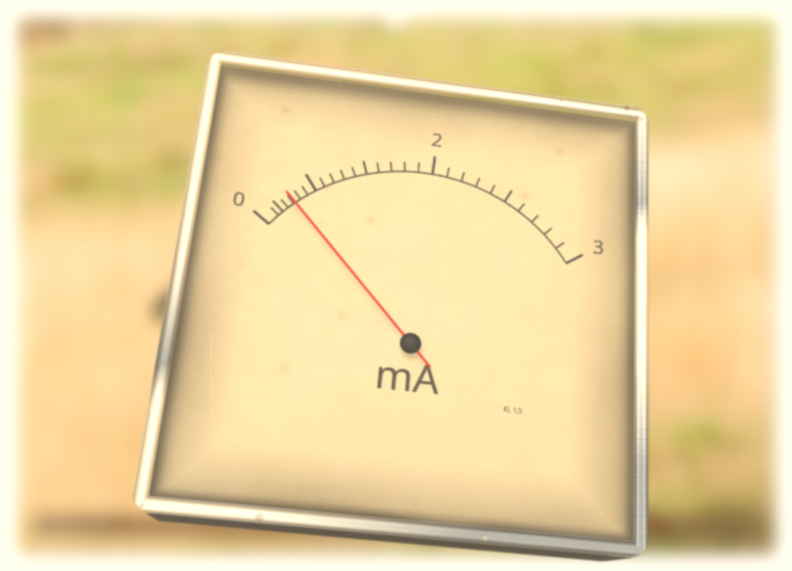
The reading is 0.7 (mA)
